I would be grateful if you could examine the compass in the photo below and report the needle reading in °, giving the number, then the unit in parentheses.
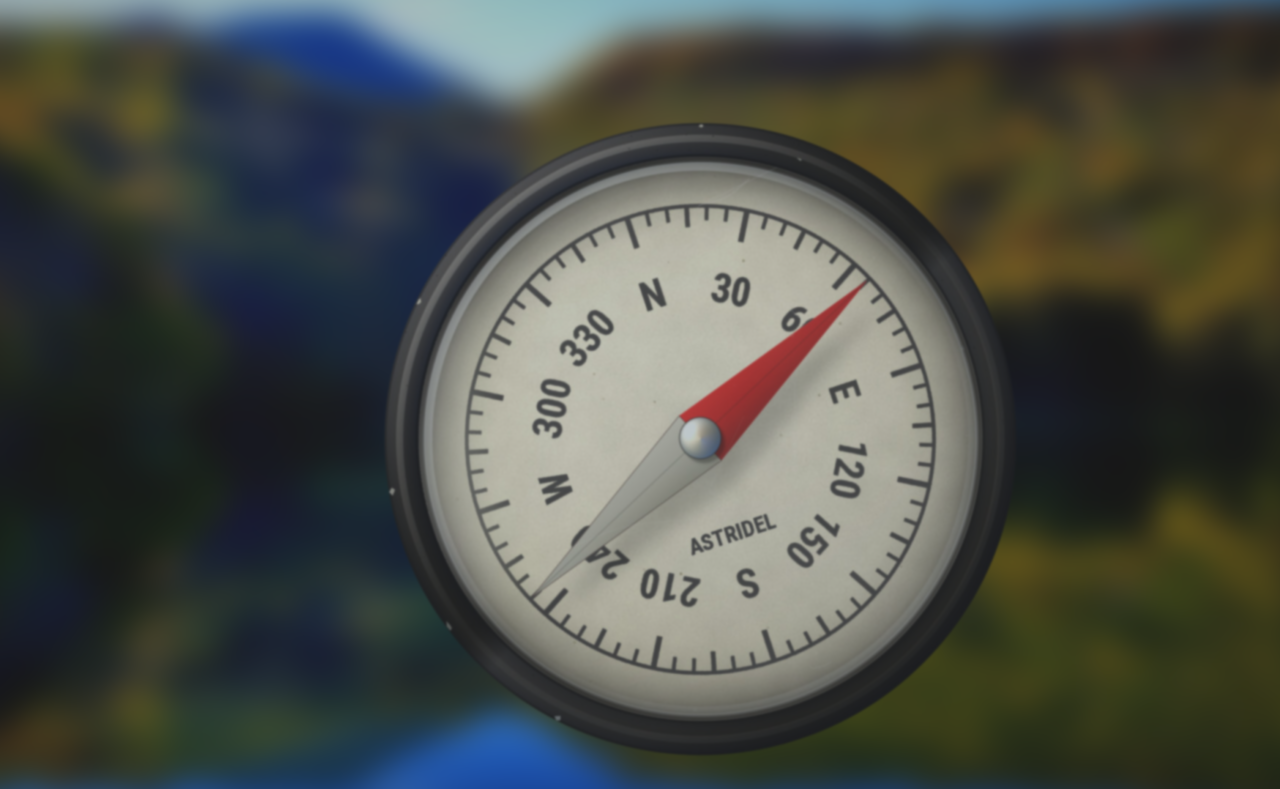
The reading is 65 (°)
